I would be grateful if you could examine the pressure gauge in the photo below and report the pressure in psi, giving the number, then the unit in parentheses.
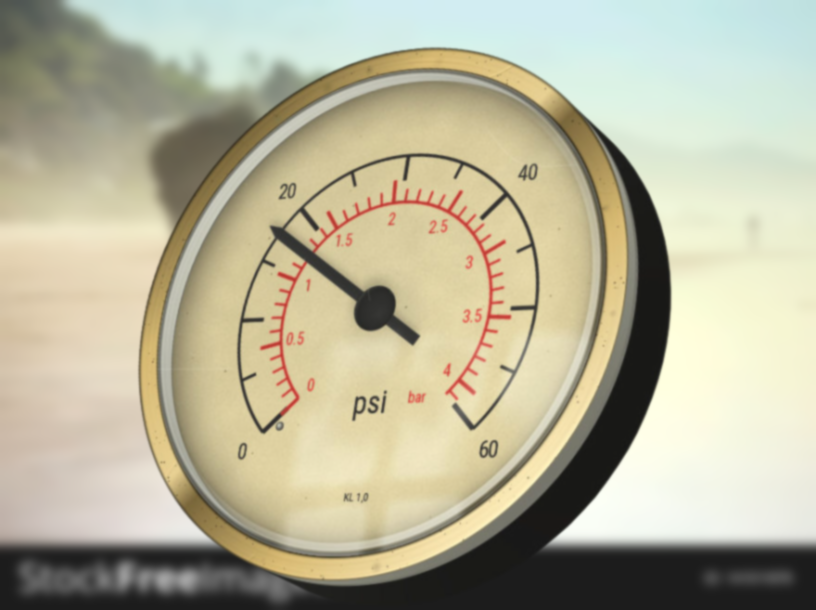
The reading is 17.5 (psi)
